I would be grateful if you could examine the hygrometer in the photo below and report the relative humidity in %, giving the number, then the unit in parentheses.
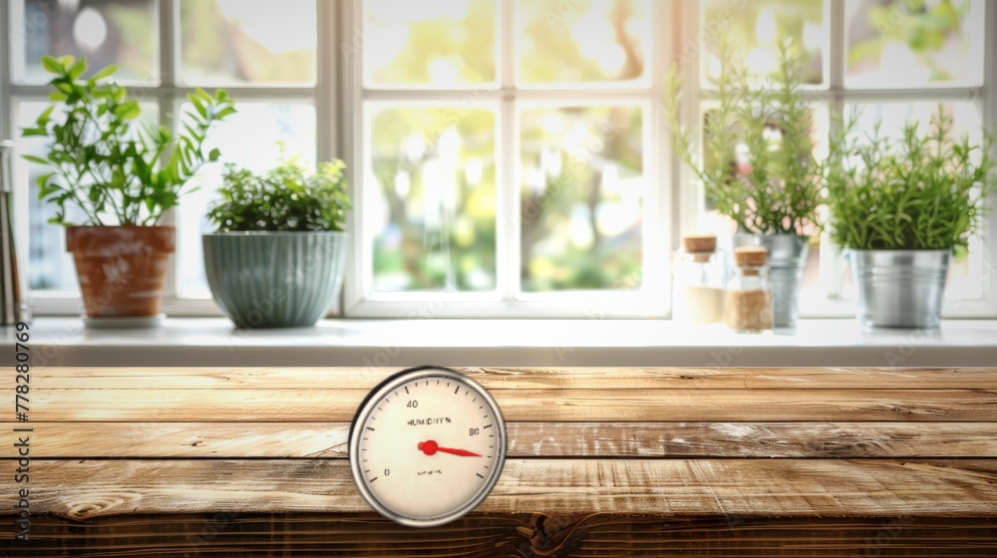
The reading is 92 (%)
